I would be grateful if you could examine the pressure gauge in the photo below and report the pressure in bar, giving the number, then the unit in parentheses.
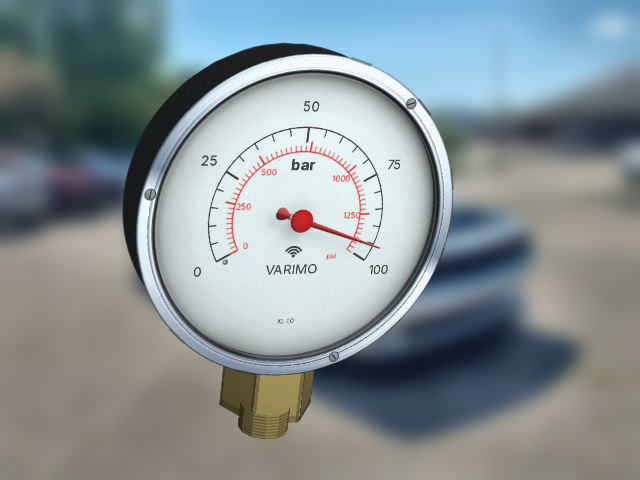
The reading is 95 (bar)
